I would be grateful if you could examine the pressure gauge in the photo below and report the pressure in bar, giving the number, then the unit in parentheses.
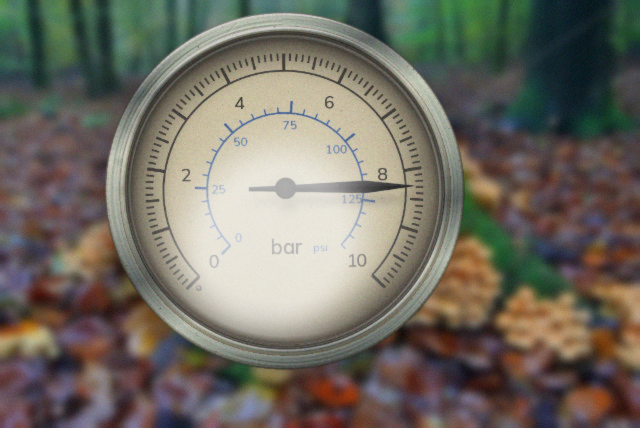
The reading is 8.3 (bar)
